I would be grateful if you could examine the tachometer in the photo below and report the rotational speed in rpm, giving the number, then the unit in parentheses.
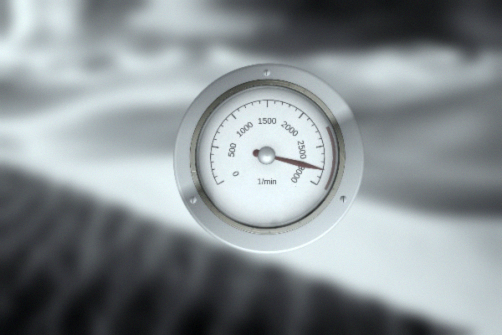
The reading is 2800 (rpm)
